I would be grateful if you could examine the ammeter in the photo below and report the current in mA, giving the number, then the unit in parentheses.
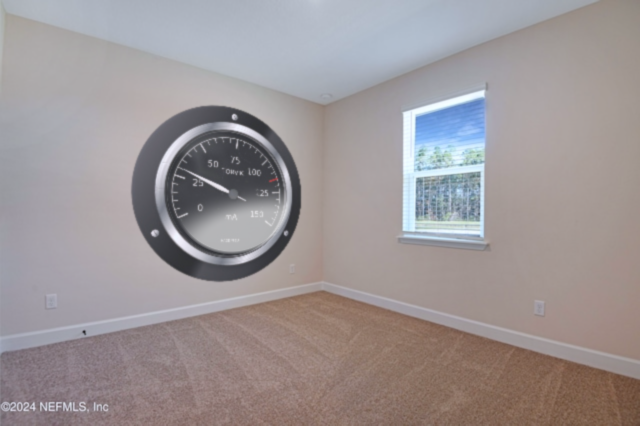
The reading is 30 (mA)
